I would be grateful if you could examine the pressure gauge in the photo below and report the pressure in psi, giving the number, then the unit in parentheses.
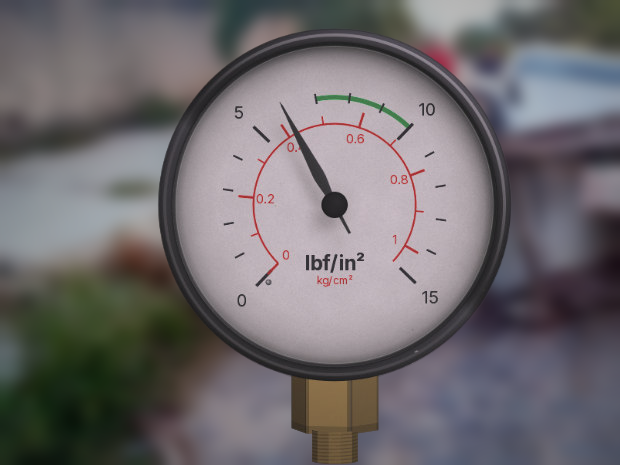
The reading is 6 (psi)
